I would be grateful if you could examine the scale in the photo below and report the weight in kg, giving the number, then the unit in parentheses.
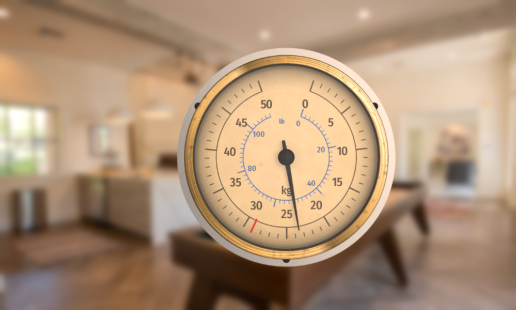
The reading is 23.5 (kg)
